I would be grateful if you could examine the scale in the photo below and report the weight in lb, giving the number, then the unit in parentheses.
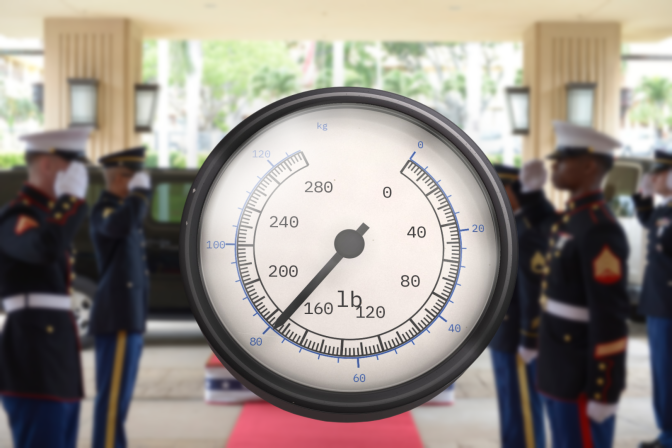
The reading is 174 (lb)
